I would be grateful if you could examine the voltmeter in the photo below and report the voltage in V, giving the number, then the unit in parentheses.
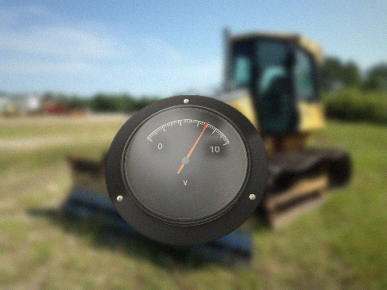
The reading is 7 (V)
